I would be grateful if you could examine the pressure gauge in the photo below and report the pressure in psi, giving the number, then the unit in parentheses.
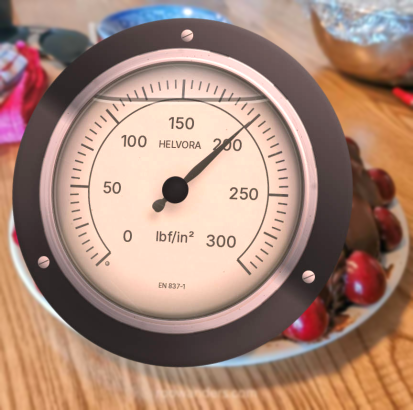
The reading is 200 (psi)
